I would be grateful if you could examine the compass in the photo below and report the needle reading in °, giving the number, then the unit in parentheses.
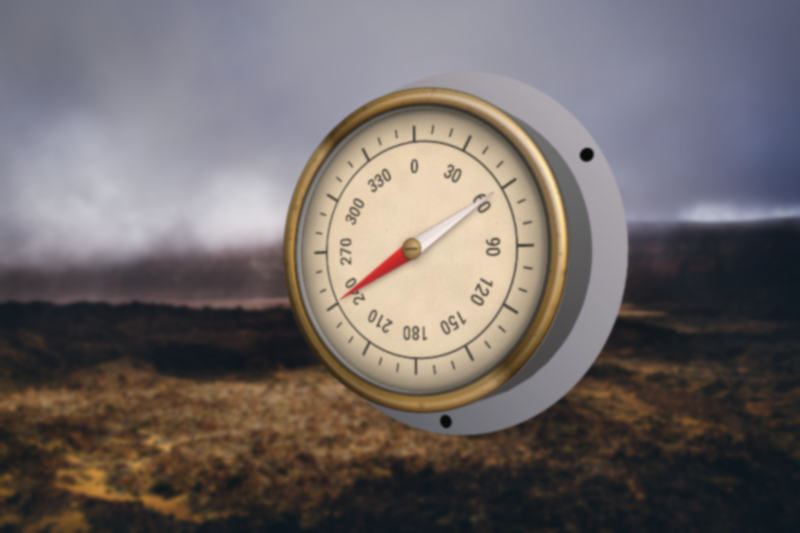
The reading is 240 (°)
